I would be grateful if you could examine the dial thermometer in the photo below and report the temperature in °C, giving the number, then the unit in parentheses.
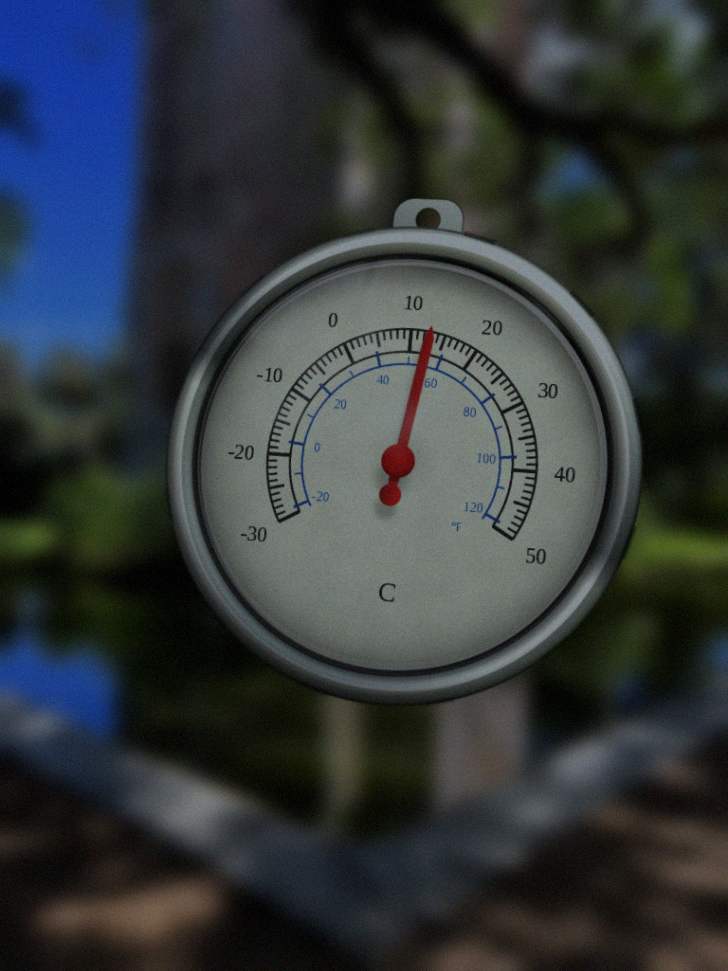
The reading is 13 (°C)
